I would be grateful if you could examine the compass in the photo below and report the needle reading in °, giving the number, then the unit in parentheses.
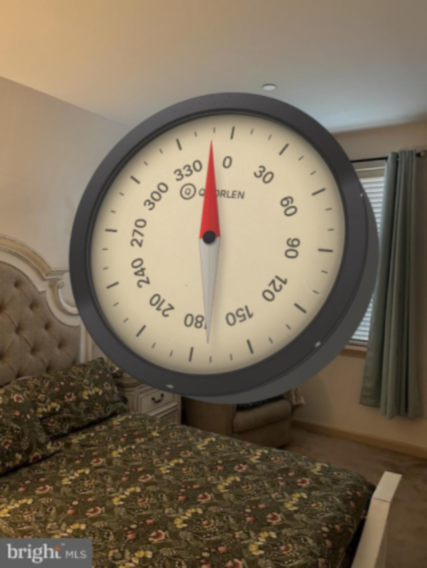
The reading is 350 (°)
